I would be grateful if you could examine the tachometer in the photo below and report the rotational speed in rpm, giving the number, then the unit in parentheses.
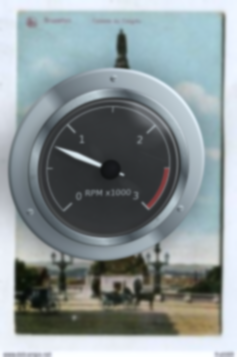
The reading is 750 (rpm)
